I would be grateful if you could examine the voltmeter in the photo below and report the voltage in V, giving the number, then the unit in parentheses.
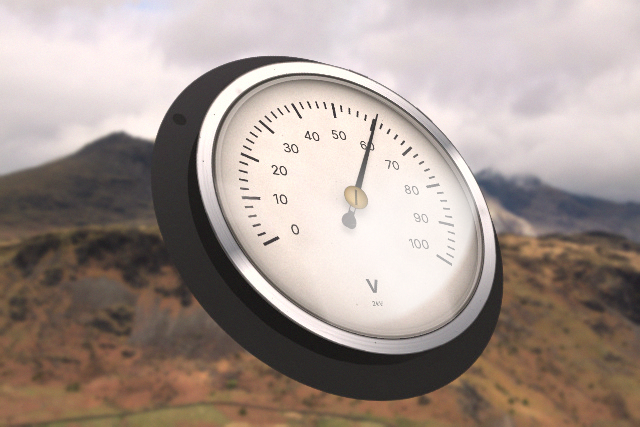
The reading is 60 (V)
